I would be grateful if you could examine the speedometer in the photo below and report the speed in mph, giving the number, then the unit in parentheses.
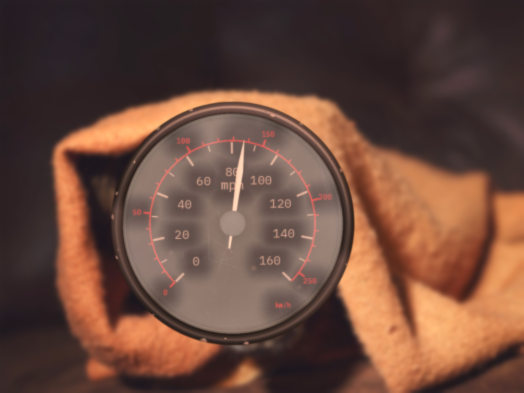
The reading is 85 (mph)
